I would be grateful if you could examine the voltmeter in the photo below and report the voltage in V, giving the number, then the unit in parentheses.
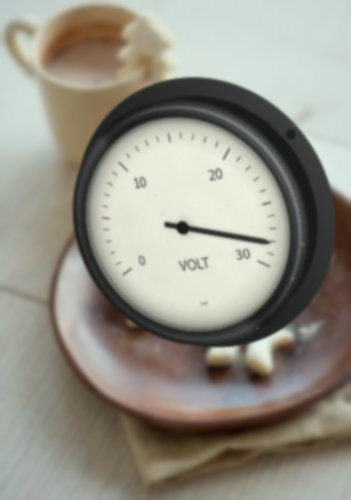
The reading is 28 (V)
